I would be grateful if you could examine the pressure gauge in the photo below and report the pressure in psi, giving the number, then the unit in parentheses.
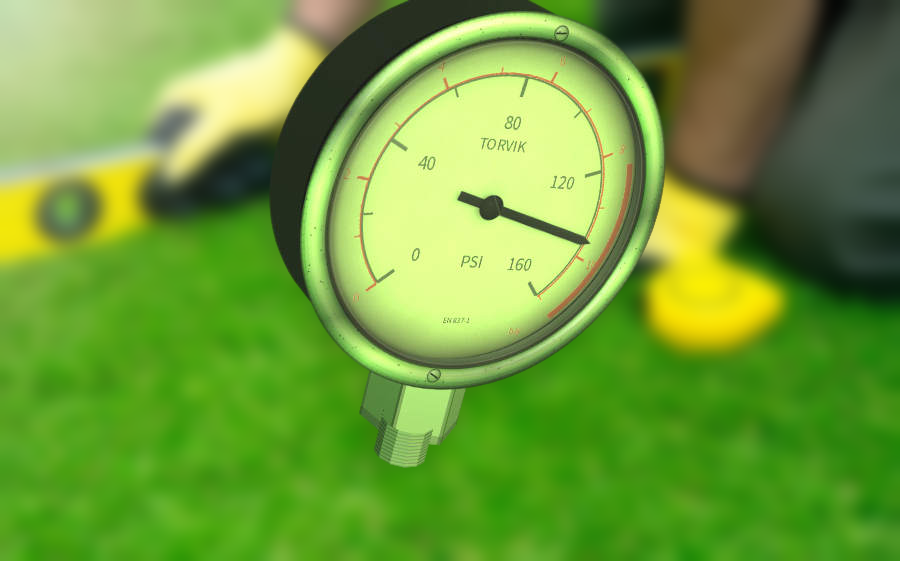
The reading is 140 (psi)
